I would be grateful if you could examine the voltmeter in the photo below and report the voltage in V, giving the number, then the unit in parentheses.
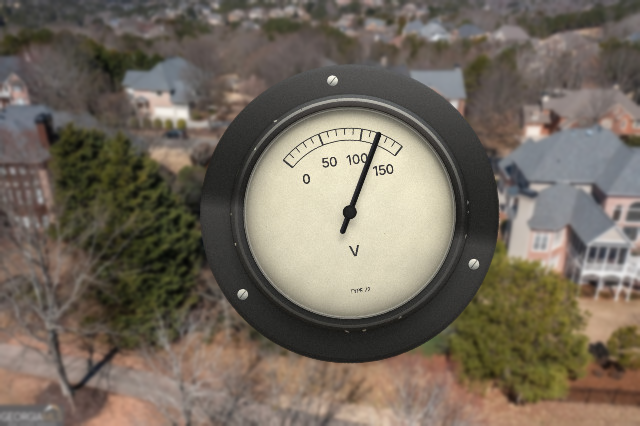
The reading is 120 (V)
